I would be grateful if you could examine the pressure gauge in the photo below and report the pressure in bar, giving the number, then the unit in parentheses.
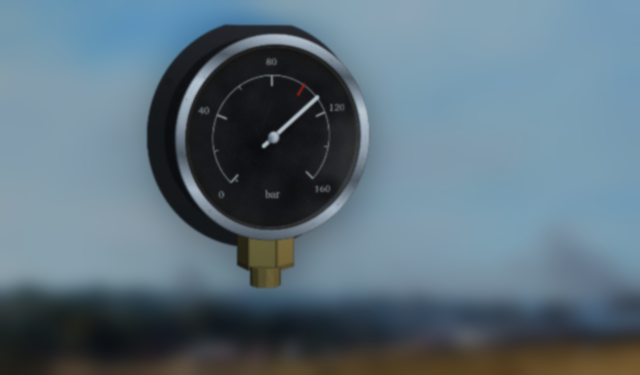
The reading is 110 (bar)
